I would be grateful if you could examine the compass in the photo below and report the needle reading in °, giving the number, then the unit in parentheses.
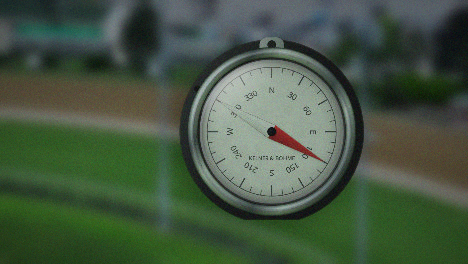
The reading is 120 (°)
